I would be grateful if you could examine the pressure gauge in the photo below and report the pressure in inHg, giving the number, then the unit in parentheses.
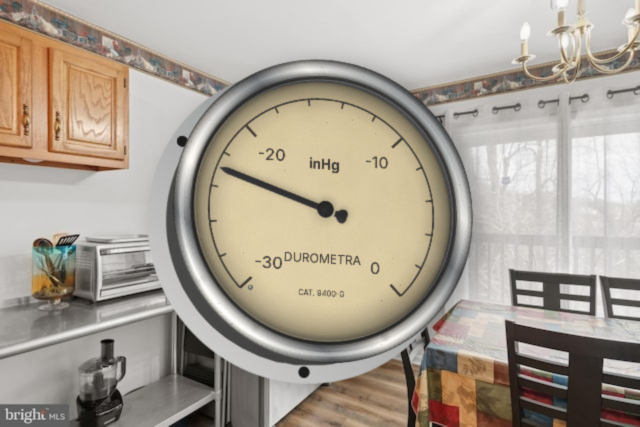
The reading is -23 (inHg)
